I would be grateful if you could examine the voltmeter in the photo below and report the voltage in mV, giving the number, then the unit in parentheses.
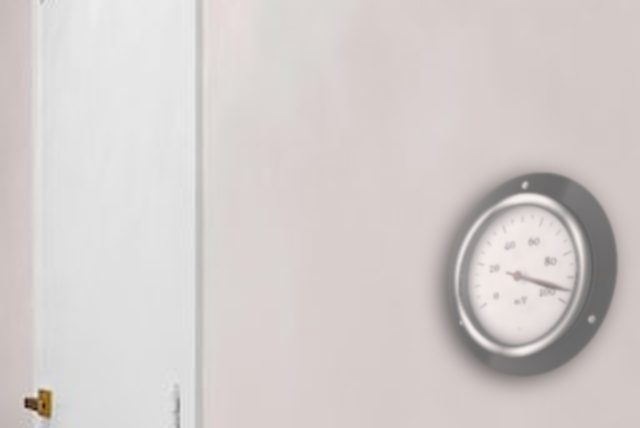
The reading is 95 (mV)
